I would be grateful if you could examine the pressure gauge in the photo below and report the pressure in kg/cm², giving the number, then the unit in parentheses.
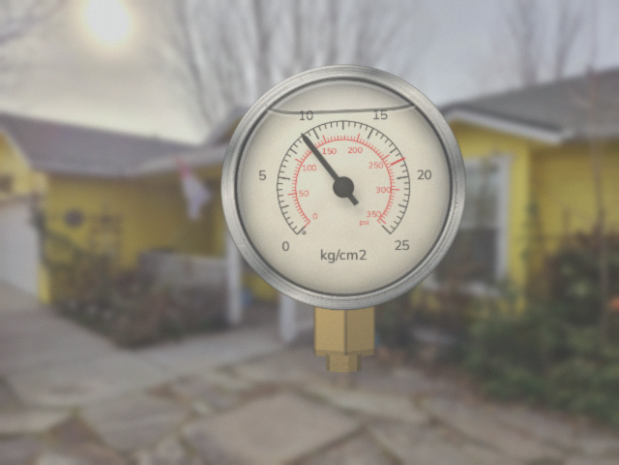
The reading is 9 (kg/cm²)
